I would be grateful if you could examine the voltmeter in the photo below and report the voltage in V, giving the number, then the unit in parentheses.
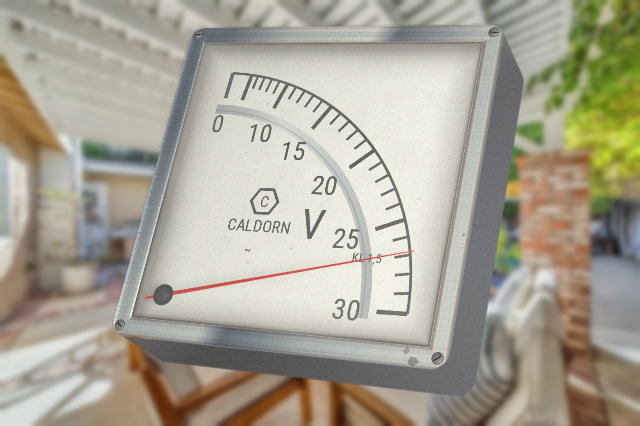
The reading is 27 (V)
